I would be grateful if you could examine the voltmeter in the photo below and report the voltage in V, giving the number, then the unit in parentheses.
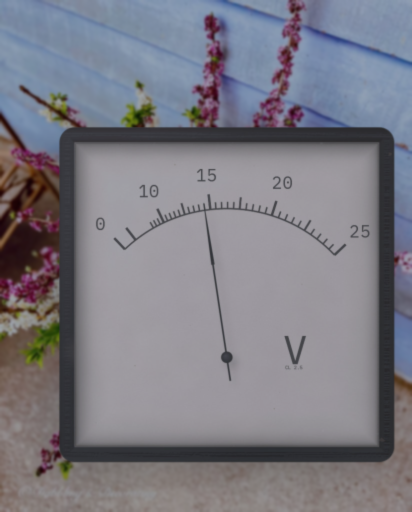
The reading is 14.5 (V)
